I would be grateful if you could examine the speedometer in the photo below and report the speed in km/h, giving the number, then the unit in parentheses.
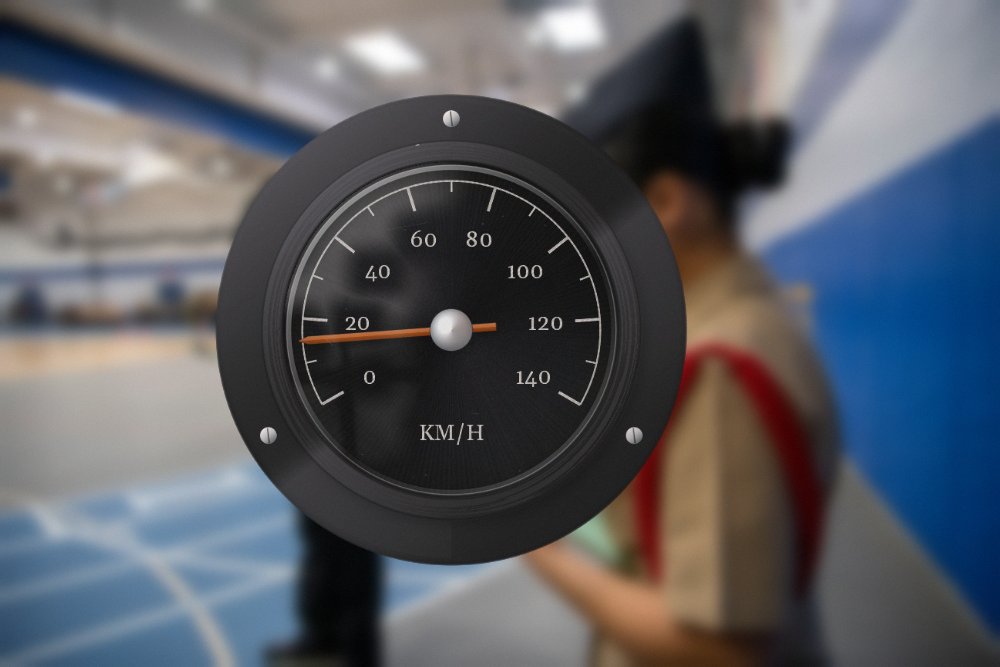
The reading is 15 (km/h)
